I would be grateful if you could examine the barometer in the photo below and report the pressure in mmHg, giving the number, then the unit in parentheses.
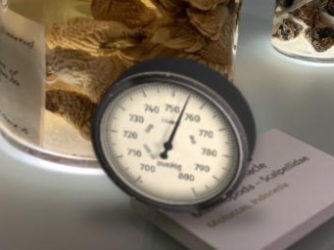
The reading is 755 (mmHg)
